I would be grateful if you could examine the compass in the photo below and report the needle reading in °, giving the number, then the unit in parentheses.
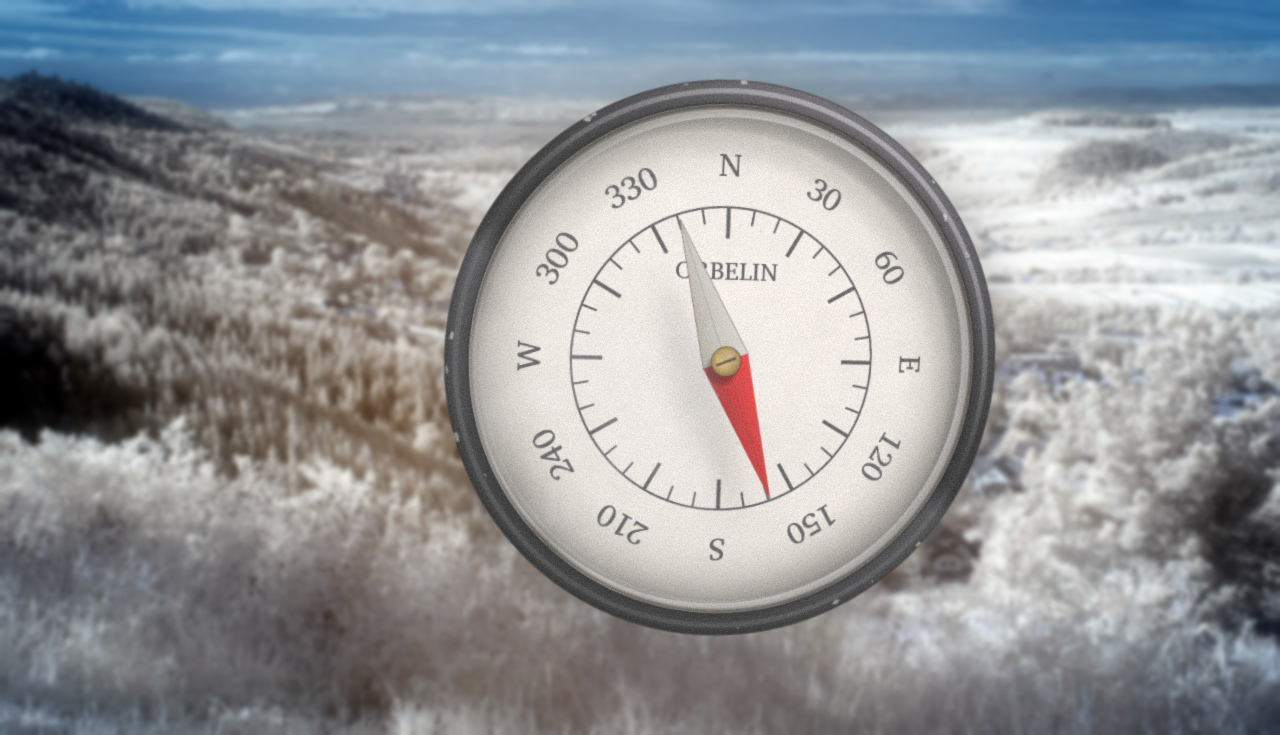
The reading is 160 (°)
